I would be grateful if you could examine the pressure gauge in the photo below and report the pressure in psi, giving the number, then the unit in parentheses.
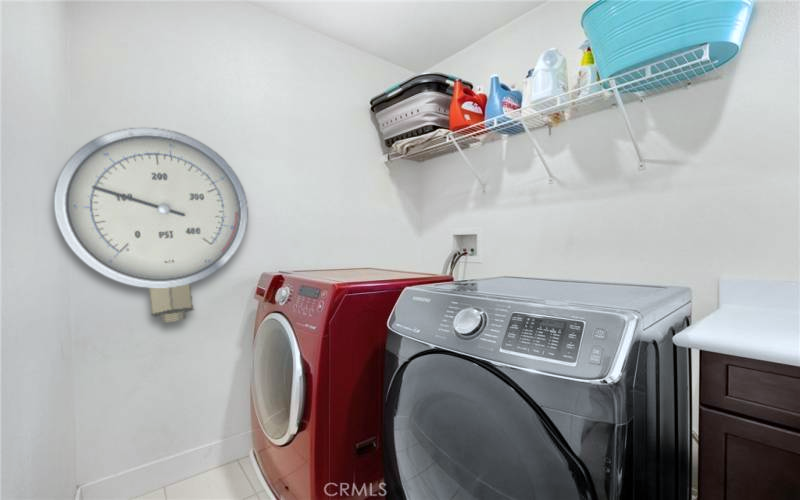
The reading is 100 (psi)
